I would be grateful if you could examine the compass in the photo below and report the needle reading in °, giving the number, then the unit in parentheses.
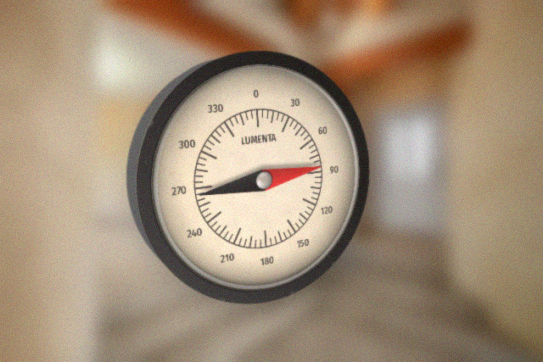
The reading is 85 (°)
